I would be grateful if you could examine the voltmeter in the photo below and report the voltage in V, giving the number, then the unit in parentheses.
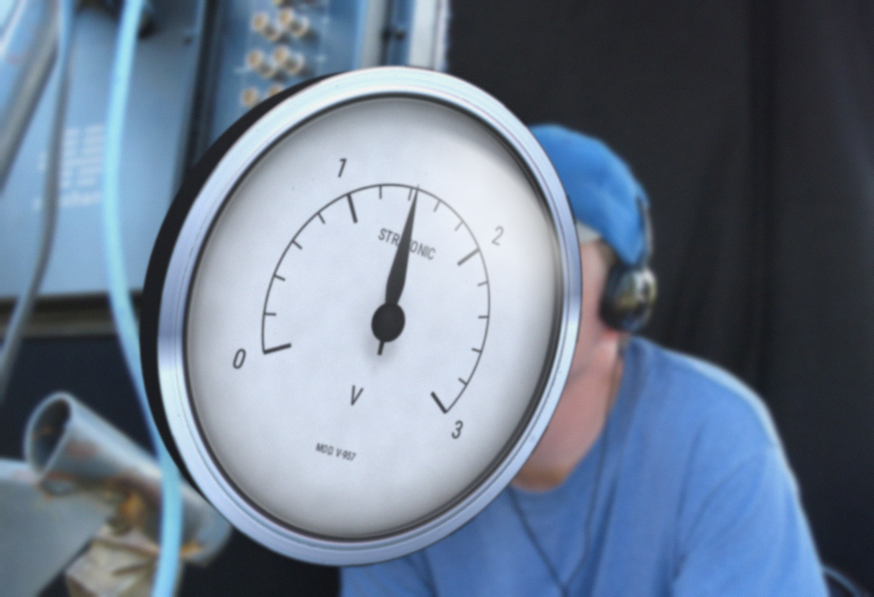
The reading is 1.4 (V)
